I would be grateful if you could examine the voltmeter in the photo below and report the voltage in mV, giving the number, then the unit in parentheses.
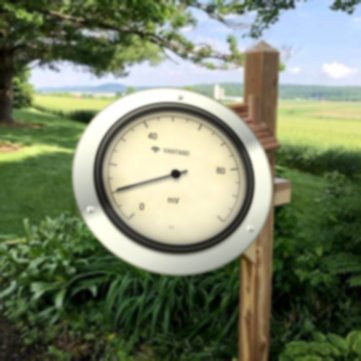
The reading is 10 (mV)
